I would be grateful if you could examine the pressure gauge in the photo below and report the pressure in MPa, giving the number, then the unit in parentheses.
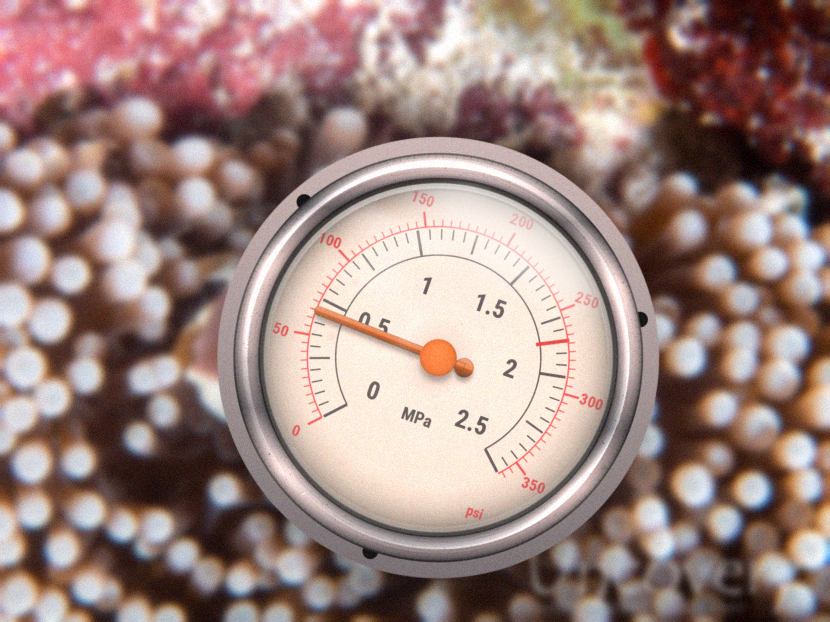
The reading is 0.45 (MPa)
